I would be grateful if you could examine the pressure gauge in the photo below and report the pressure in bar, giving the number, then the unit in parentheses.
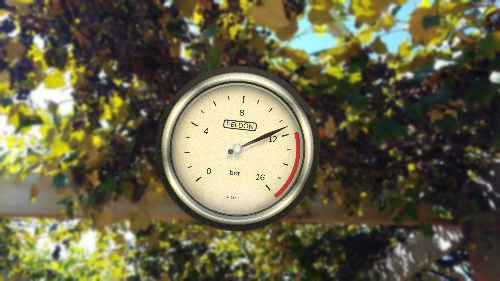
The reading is 11.5 (bar)
